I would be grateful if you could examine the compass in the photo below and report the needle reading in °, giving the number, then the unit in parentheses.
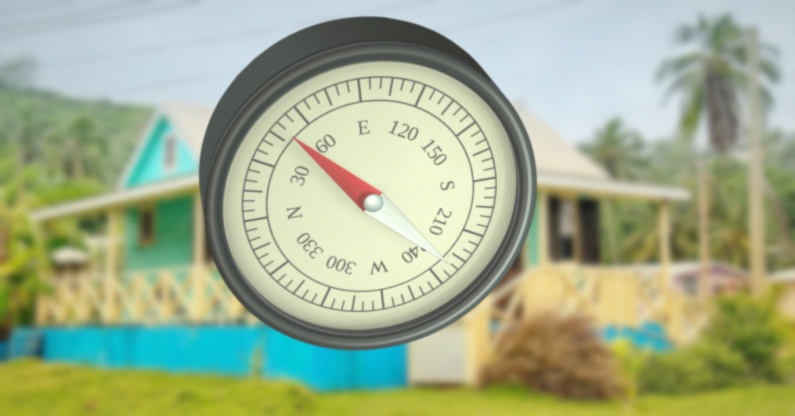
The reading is 50 (°)
